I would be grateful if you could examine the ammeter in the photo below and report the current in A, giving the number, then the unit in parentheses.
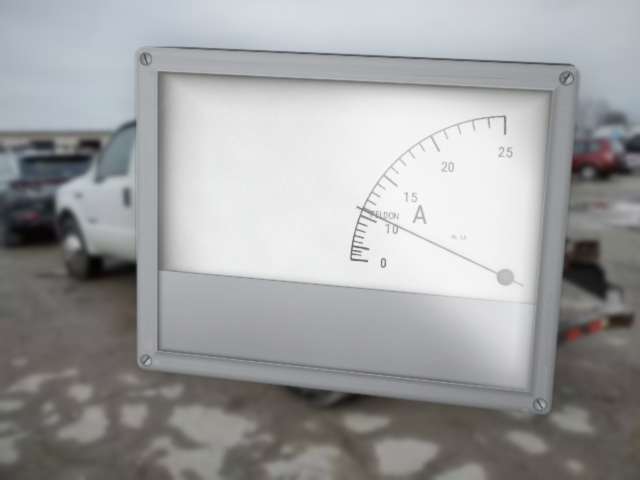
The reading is 11 (A)
